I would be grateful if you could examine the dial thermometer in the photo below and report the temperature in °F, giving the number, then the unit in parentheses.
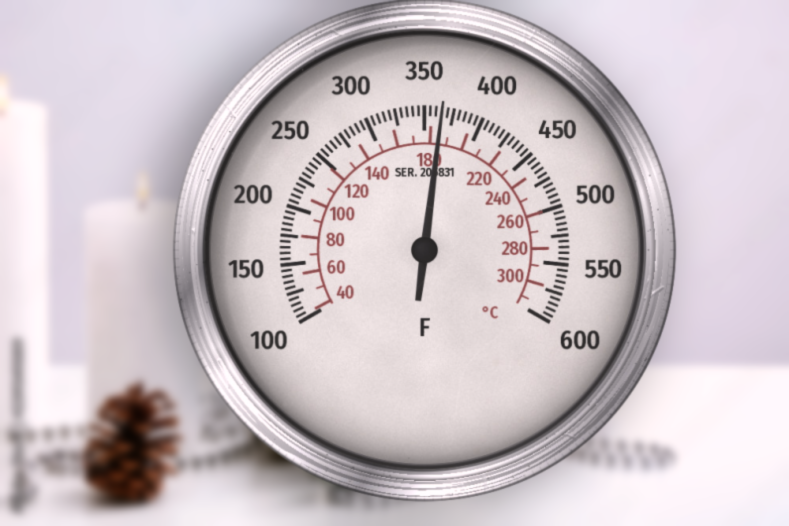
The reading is 365 (°F)
